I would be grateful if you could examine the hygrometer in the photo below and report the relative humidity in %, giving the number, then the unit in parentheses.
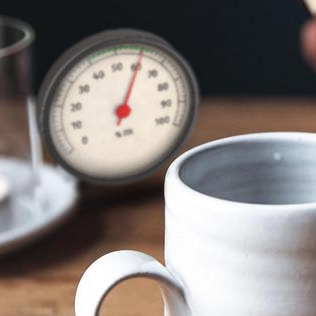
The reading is 60 (%)
